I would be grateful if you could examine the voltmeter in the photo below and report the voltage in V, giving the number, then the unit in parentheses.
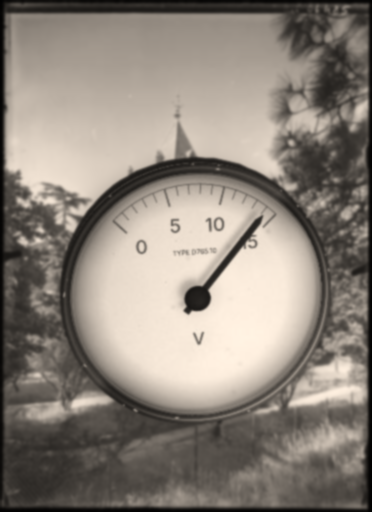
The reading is 14 (V)
